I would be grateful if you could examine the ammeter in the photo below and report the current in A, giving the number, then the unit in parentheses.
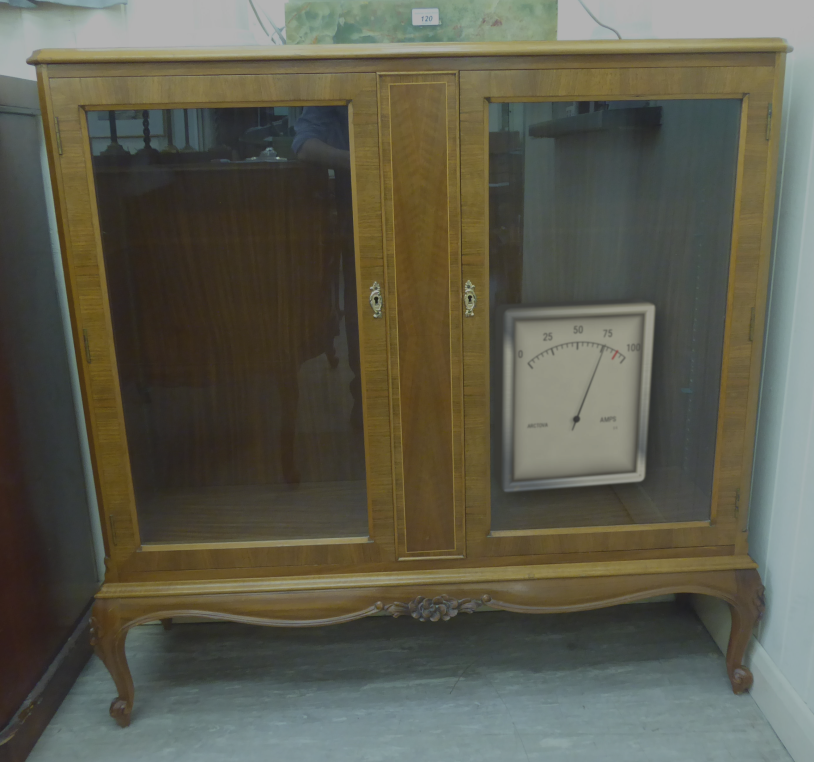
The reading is 75 (A)
